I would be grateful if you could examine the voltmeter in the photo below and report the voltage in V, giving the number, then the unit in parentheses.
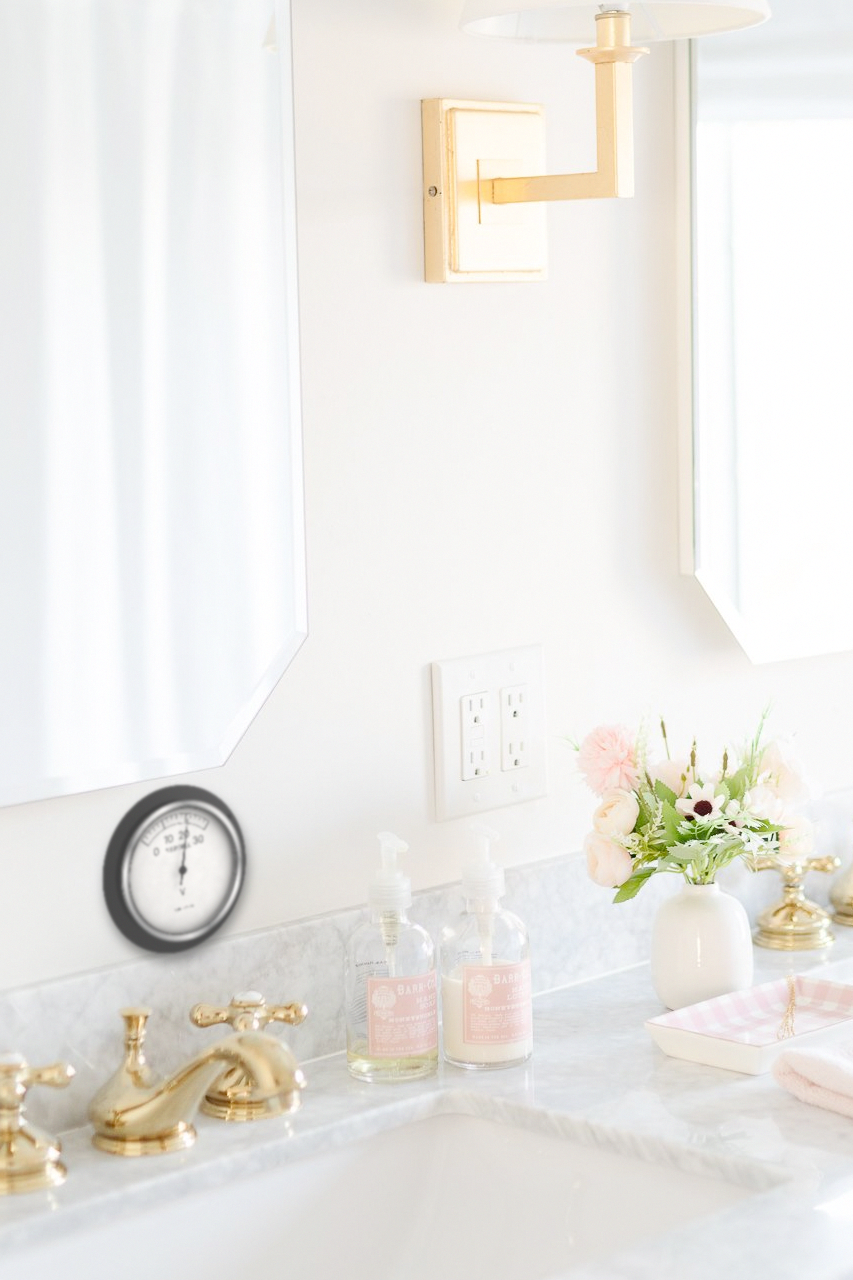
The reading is 20 (V)
